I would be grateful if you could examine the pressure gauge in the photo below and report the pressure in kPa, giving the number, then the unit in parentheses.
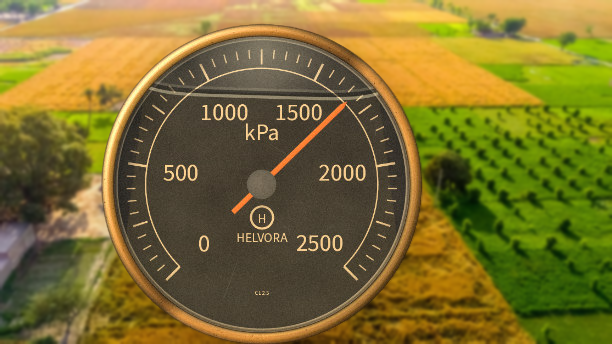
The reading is 1675 (kPa)
